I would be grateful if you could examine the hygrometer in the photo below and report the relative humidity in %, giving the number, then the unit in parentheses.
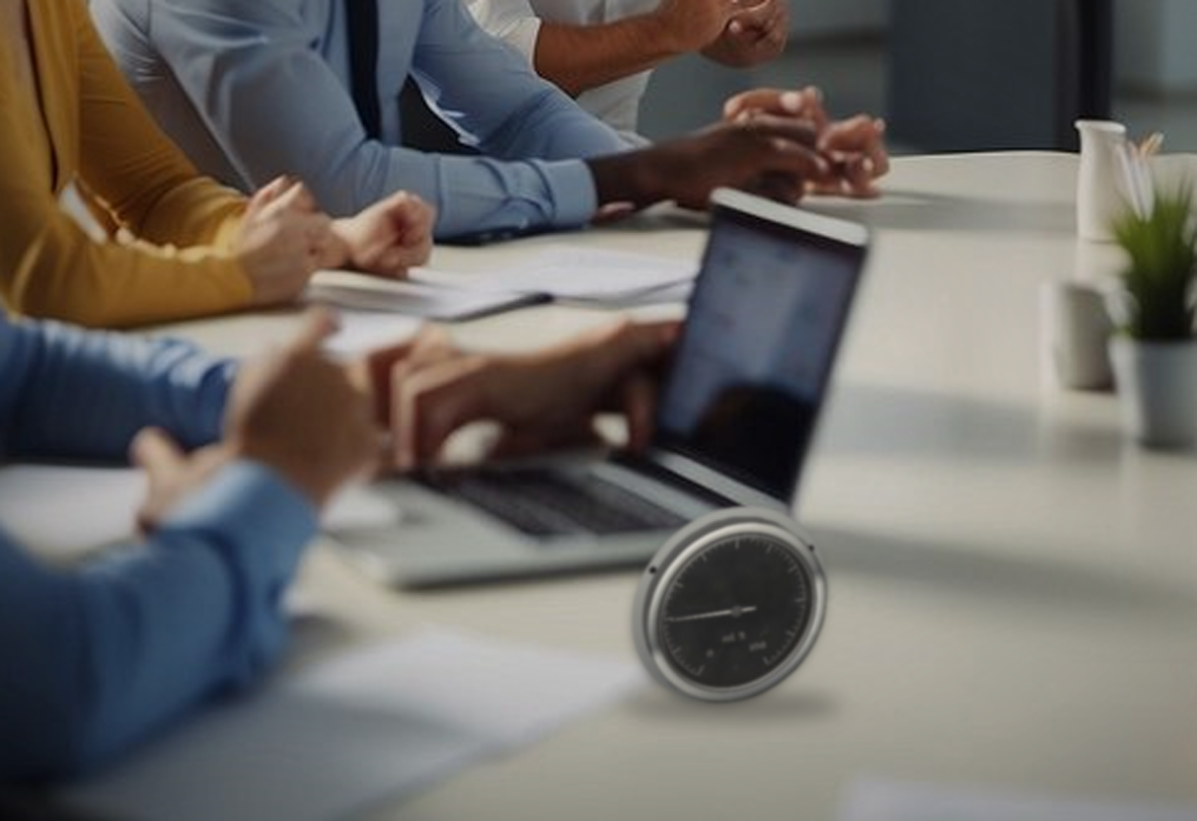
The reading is 20 (%)
